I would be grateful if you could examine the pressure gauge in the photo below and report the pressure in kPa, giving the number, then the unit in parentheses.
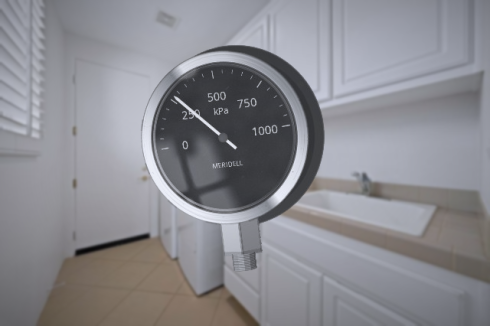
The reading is 275 (kPa)
